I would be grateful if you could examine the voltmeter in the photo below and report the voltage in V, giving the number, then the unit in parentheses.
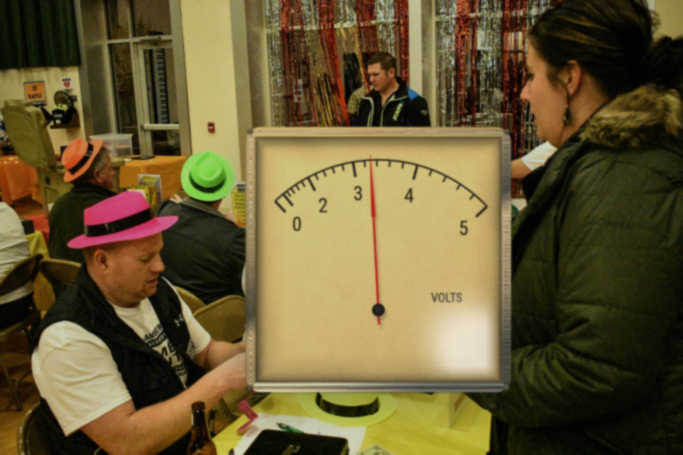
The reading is 3.3 (V)
